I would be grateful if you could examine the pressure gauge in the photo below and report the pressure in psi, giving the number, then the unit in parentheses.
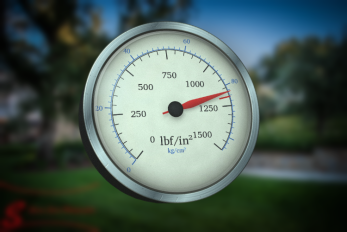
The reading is 1175 (psi)
